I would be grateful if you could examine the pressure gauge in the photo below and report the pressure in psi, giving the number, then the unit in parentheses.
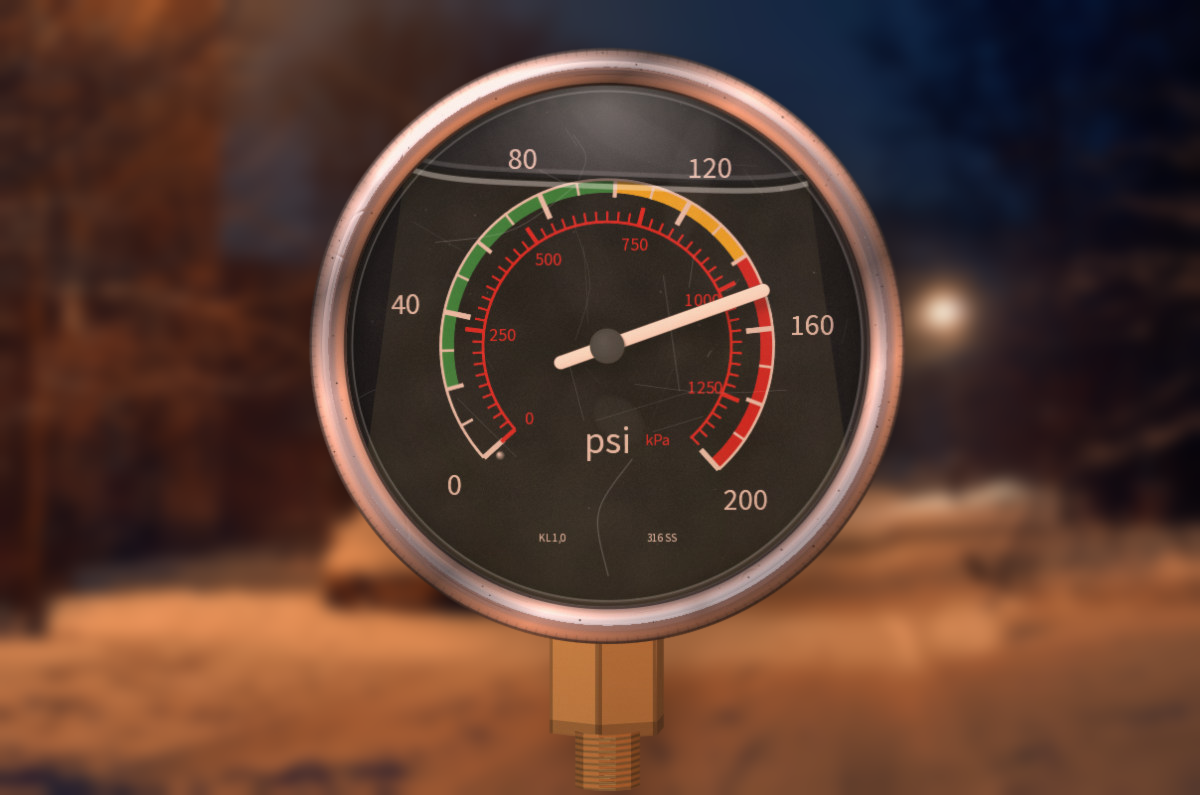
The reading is 150 (psi)
